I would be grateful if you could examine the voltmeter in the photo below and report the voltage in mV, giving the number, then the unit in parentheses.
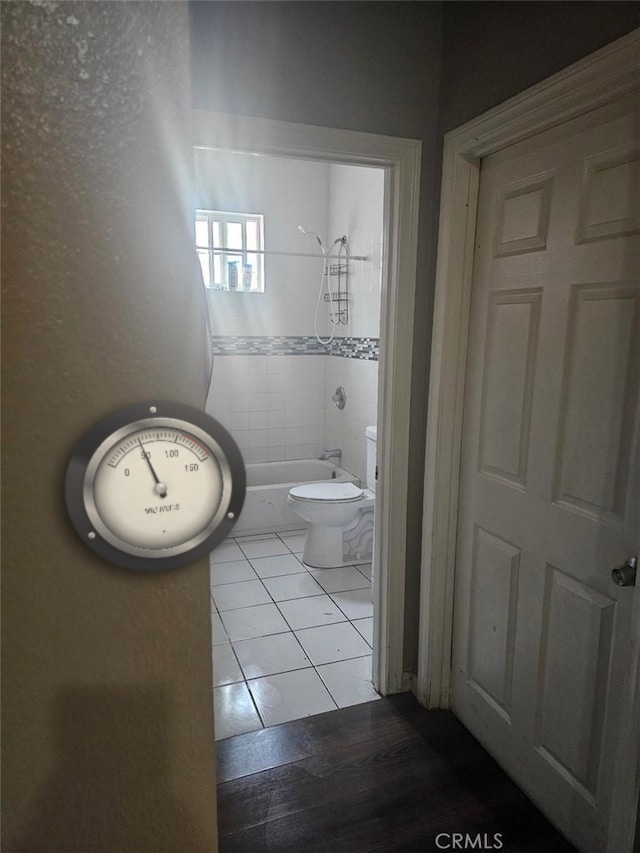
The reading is 50 (mV)
